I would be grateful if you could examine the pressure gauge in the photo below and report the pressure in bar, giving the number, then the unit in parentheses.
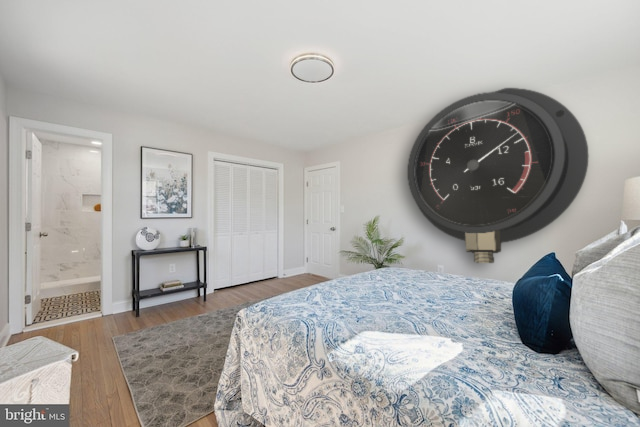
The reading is 11.5 (bar)
